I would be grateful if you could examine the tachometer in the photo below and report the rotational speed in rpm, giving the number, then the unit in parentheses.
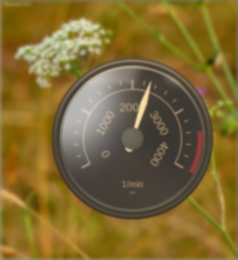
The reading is 2300 (rpm)
